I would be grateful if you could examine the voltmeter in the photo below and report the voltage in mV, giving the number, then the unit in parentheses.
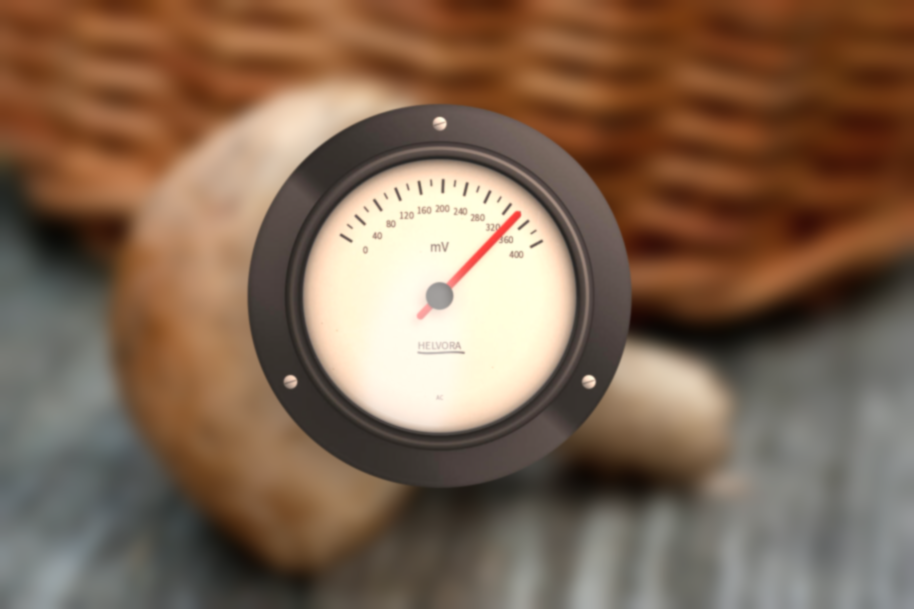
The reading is 340 (mV)
